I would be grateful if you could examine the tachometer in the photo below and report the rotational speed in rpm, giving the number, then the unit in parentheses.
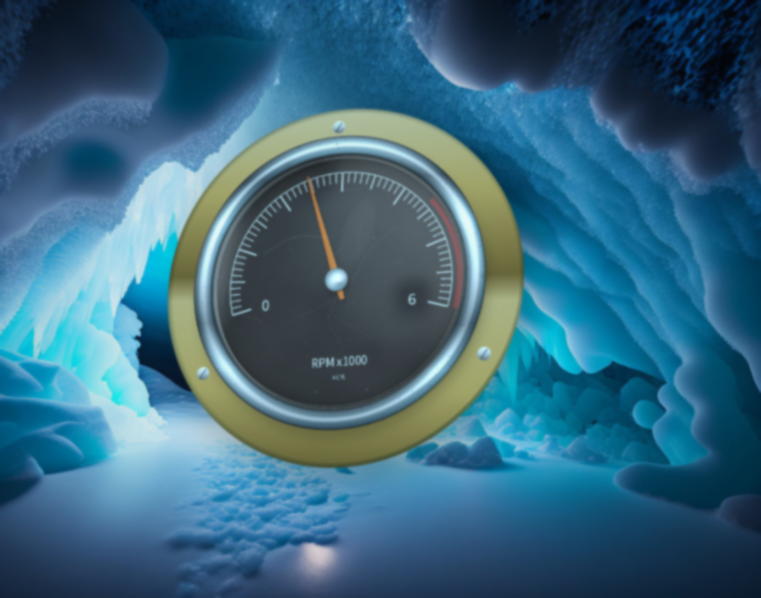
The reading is 2500 (rpm)
